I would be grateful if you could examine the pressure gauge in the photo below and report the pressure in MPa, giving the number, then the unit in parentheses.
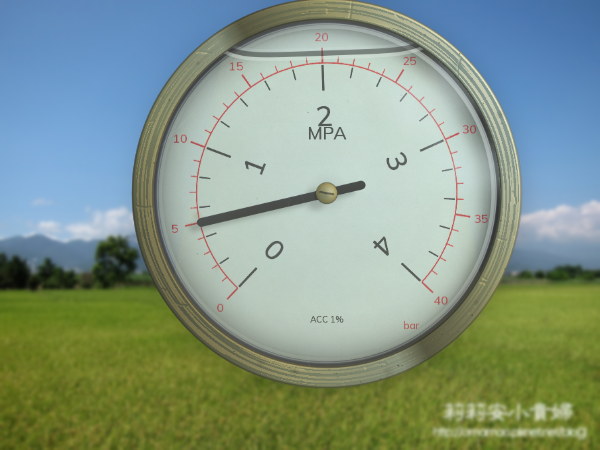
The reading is 0.5 (MPa)
